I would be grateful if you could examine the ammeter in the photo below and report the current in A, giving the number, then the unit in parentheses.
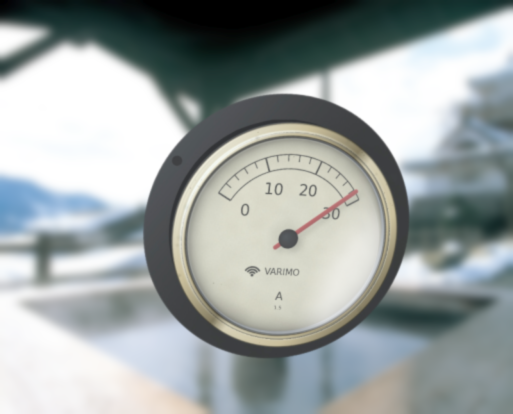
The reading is 28 (A)
